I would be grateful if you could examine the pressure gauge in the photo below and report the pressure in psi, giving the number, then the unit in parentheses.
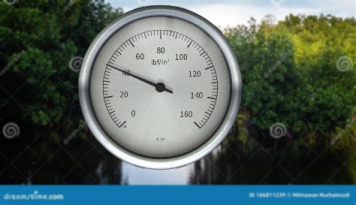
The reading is 40 (psi)
